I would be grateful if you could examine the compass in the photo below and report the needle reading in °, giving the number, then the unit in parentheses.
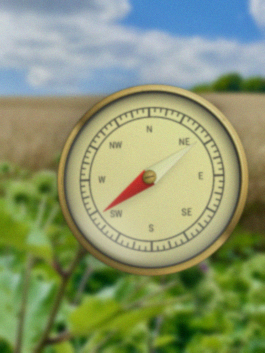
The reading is 235 (°)
